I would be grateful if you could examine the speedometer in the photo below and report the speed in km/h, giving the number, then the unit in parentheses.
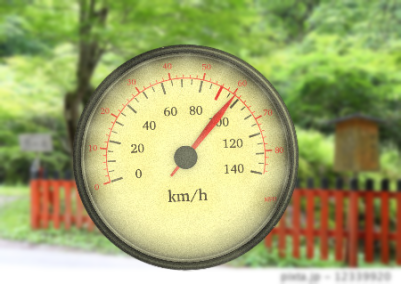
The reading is 97.5 (km/h)
